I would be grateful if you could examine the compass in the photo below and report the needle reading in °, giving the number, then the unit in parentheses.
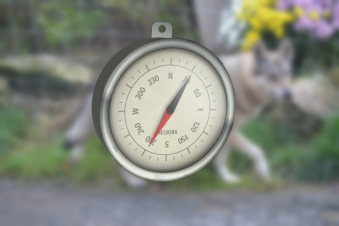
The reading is 210 (°)
